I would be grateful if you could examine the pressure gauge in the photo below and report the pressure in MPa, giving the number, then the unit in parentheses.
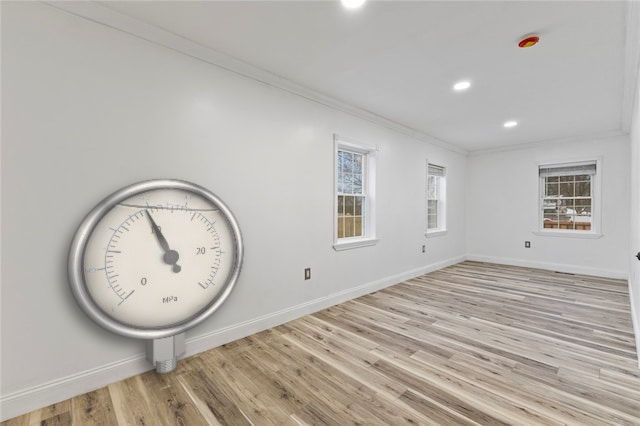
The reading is 10 (MPa)
